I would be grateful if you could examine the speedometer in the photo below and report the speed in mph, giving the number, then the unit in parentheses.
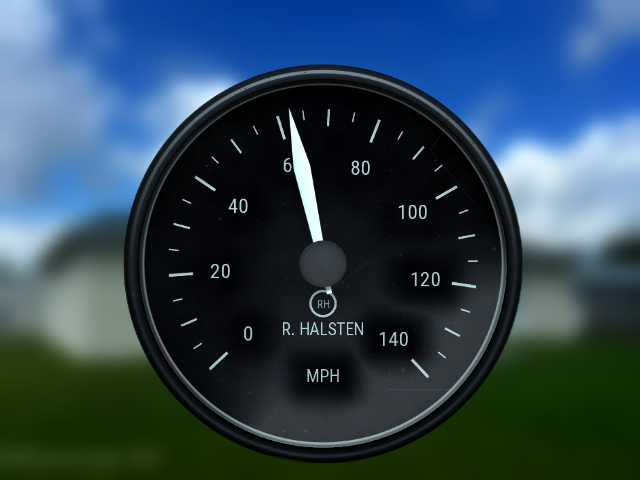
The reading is 62.5 (mph)
